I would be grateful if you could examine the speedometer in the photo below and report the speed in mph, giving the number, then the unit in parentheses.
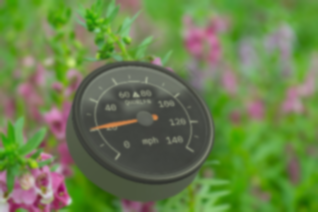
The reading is 20 (mph)
